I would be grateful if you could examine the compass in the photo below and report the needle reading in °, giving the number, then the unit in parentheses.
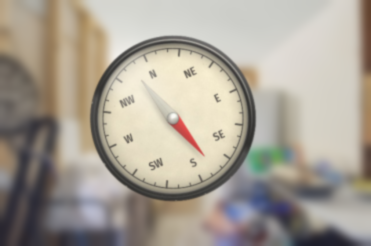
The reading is 165 (°)
